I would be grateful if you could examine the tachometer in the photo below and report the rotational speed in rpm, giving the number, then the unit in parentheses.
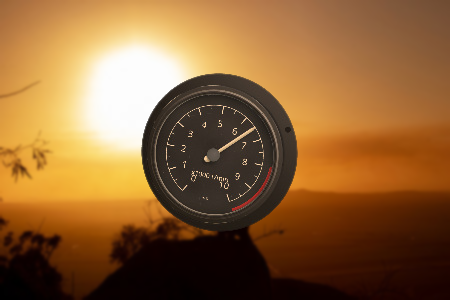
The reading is 6500 (rpm)
